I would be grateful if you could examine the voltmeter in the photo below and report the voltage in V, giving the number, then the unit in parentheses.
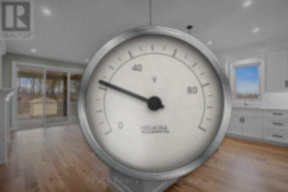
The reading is 22.5 (V)
